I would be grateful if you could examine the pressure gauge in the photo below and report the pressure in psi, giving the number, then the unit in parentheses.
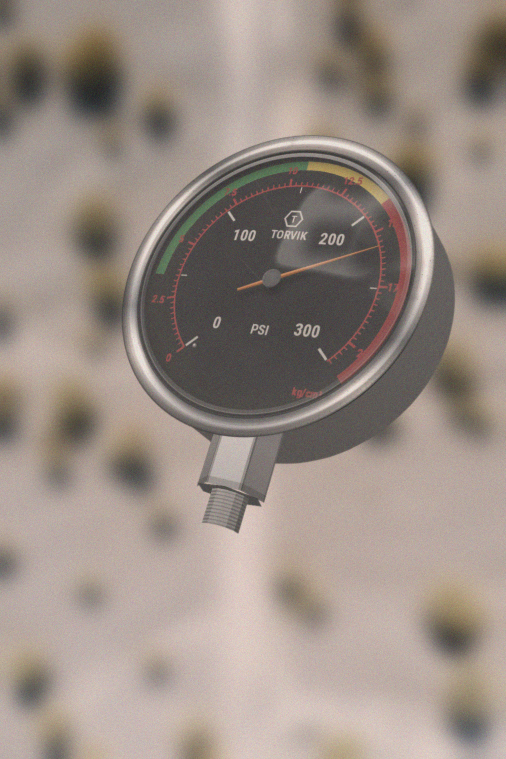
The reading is 225 (psi)
